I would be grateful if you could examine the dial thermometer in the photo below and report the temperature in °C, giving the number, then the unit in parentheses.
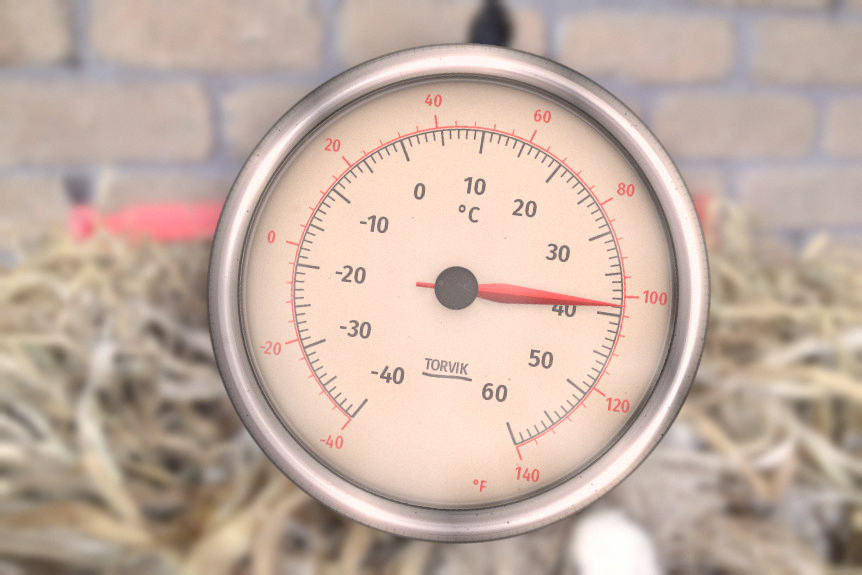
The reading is 39 (°C)
